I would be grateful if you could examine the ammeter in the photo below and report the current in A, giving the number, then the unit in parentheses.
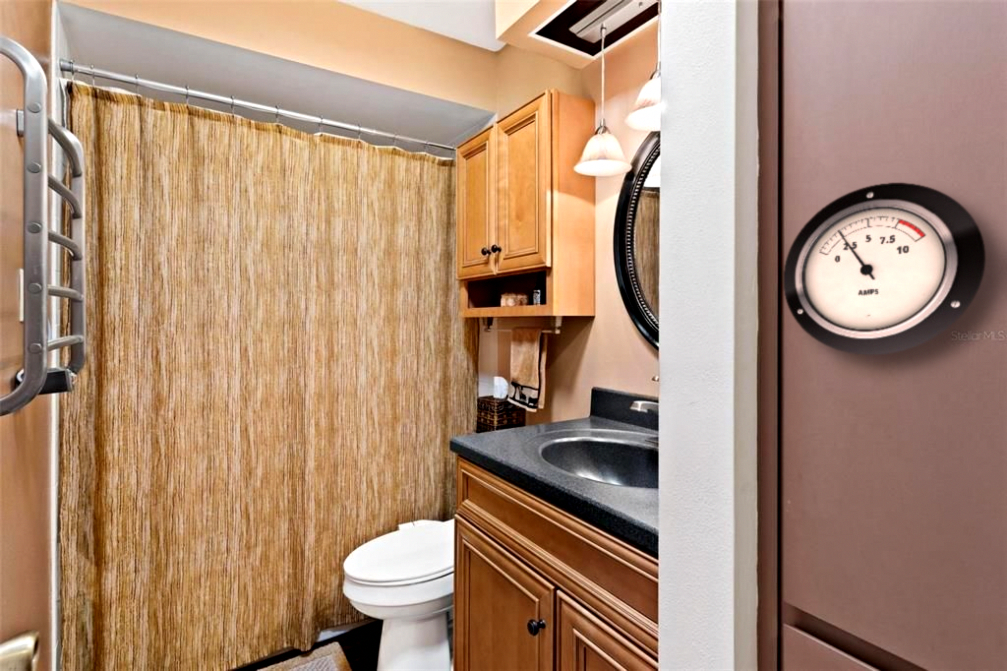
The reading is 2.5 (A)
